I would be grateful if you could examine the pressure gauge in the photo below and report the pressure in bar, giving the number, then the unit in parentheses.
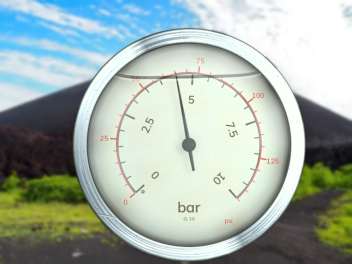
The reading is 4.5 (bar)
